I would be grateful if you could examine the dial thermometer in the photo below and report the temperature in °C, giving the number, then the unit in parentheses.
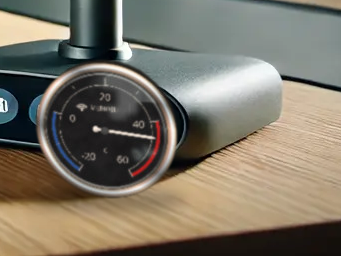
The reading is 45 (°C)
